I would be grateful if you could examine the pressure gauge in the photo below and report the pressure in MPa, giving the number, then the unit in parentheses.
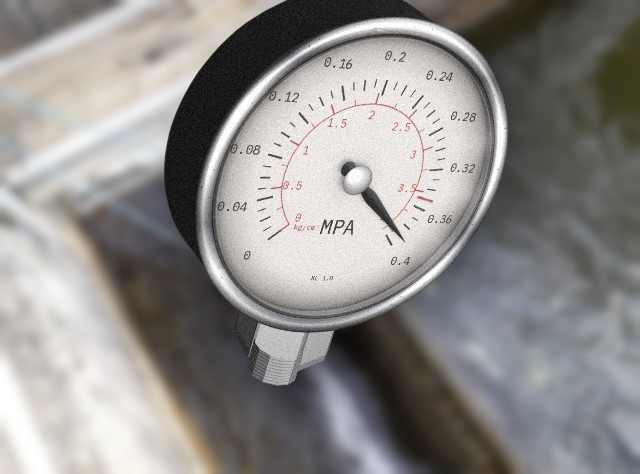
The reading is 0.39 (MPa)
